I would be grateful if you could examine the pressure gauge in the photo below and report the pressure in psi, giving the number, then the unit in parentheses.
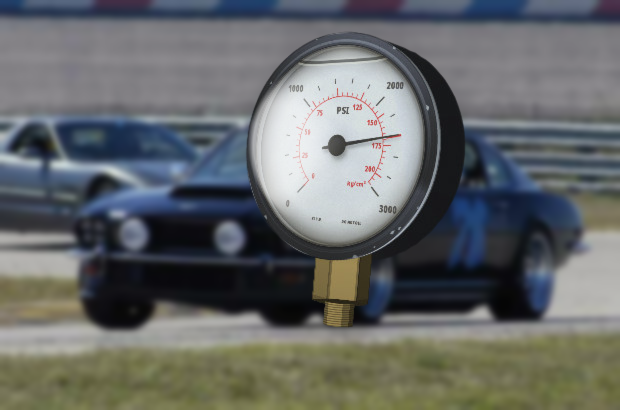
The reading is 2400 (psi)
